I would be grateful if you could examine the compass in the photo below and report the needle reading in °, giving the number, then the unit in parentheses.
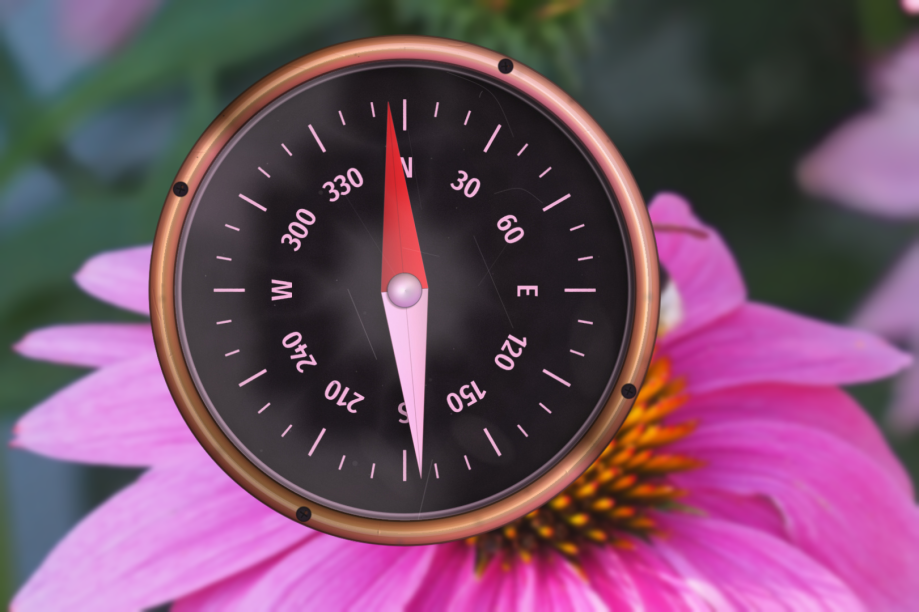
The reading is 355 (°)
